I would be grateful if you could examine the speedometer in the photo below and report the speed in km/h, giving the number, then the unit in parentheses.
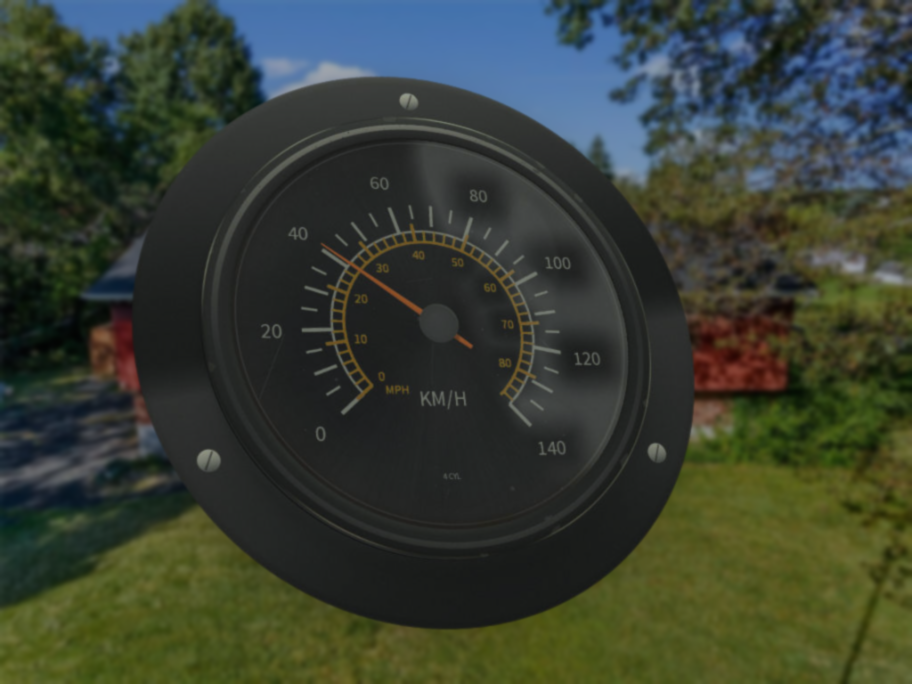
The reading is 40 (km/h)
